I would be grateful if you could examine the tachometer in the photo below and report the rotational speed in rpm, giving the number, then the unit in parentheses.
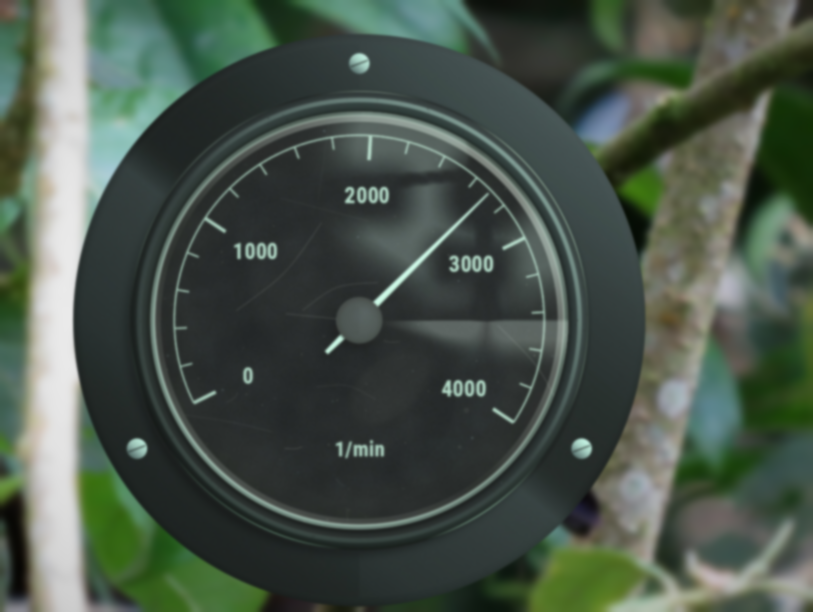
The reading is 2700 (rpm)
